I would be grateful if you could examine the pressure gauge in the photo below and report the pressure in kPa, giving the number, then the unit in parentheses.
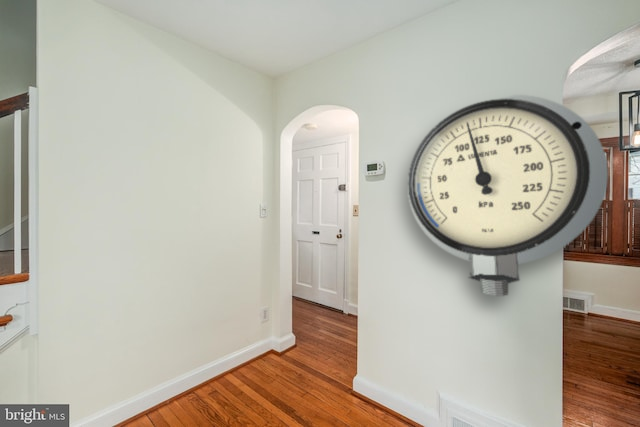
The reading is 115 (kPa)
